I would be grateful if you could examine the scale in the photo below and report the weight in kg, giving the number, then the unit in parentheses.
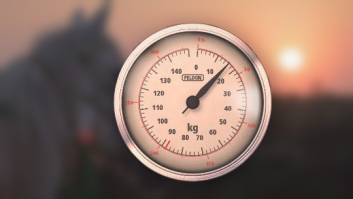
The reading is 16 (kg)
